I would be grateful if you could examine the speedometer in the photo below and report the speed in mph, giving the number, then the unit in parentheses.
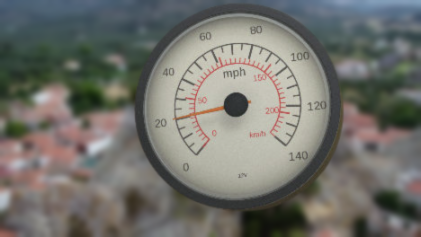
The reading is 20 (mph)
